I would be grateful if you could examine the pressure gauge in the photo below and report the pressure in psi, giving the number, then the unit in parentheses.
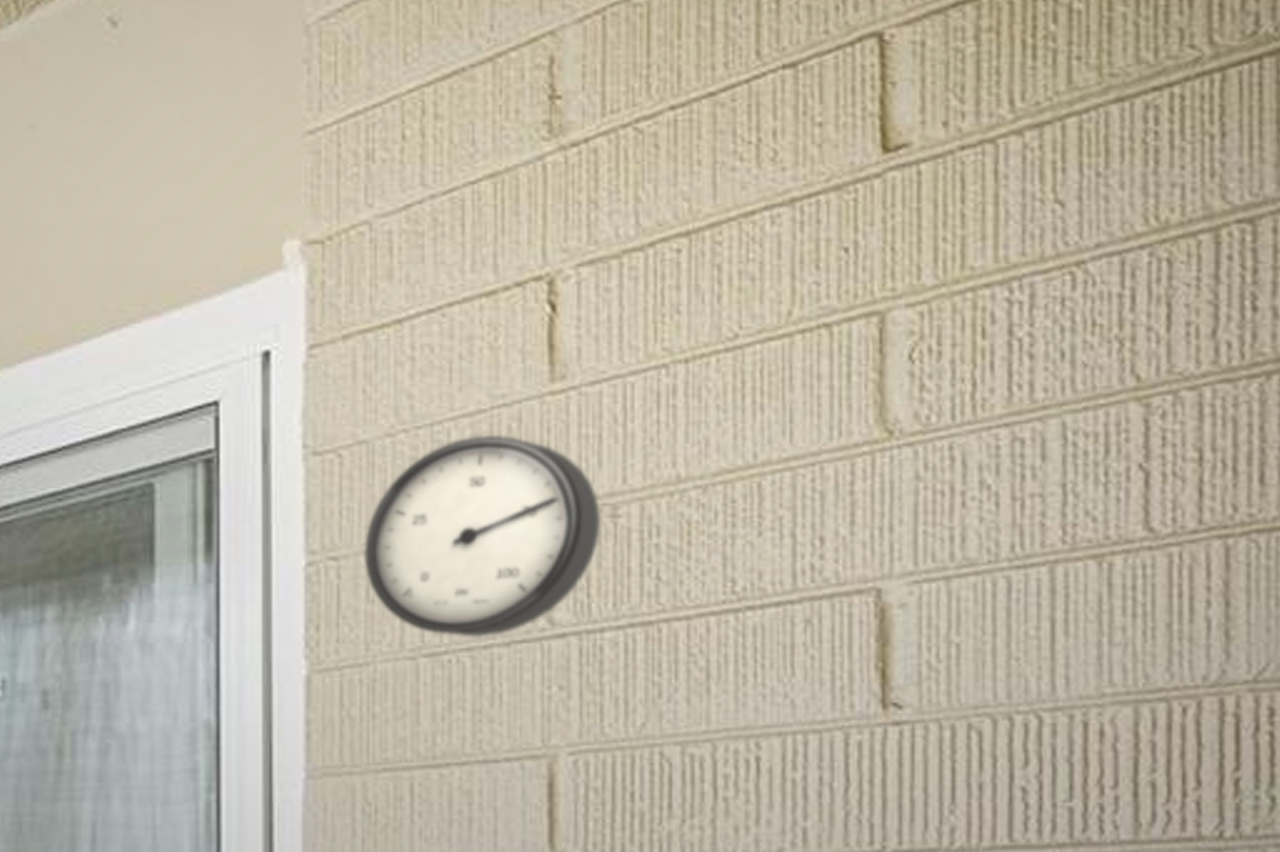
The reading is 75 (psi)
